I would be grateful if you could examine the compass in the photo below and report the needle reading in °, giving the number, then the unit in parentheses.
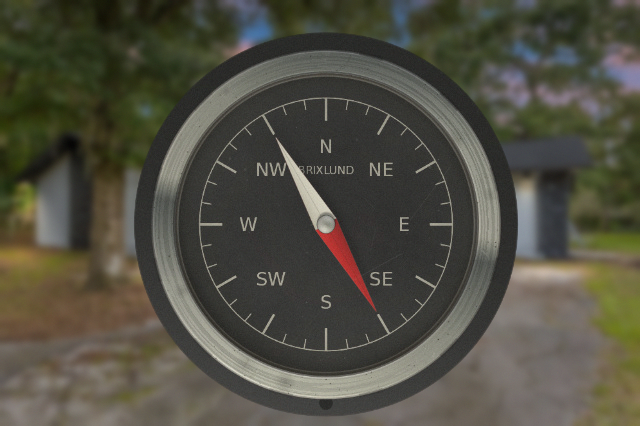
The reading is 150 (°)
